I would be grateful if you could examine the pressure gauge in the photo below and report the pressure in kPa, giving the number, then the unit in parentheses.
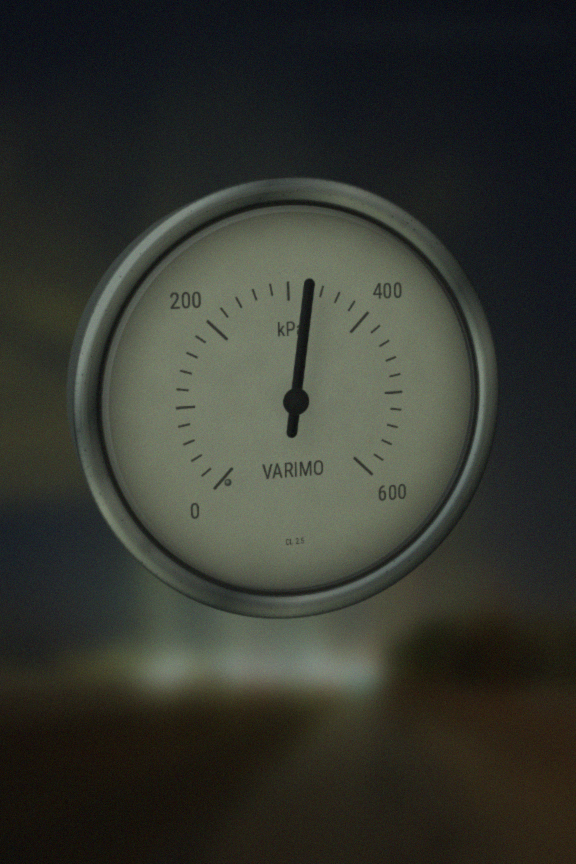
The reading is 320 (kPa)
